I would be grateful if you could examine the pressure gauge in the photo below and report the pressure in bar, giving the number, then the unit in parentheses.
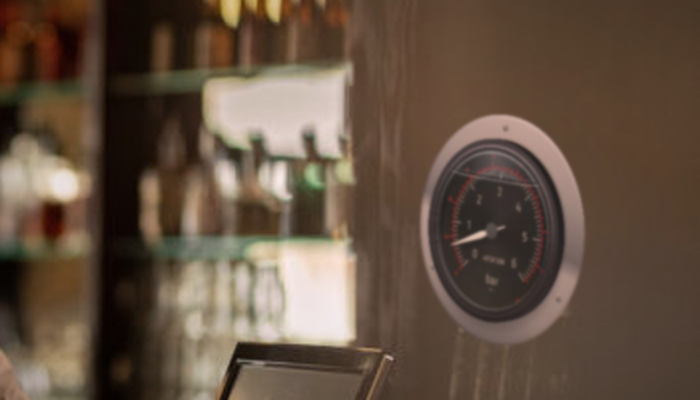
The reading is 0.5 (bar)
